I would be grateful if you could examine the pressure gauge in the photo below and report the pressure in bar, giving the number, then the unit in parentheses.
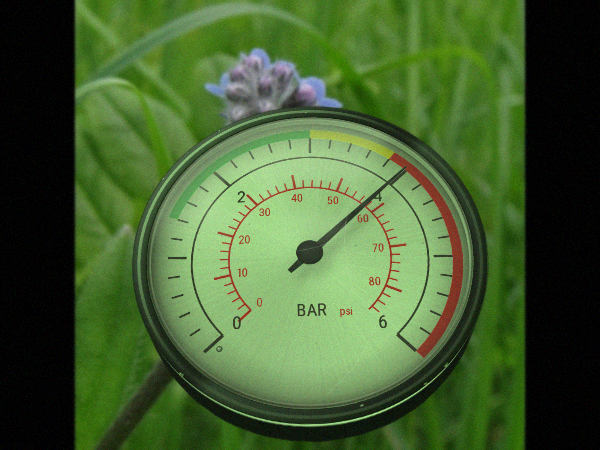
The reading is 4 (bar)
